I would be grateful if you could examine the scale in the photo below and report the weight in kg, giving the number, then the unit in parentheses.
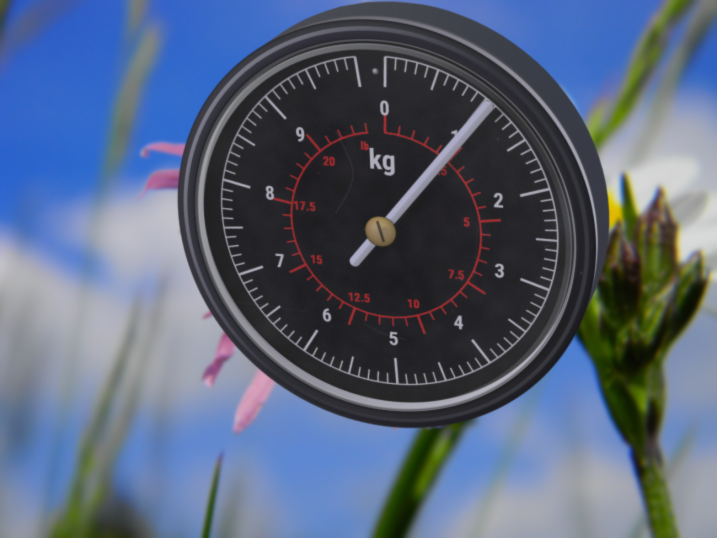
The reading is 1.05 (kg)
